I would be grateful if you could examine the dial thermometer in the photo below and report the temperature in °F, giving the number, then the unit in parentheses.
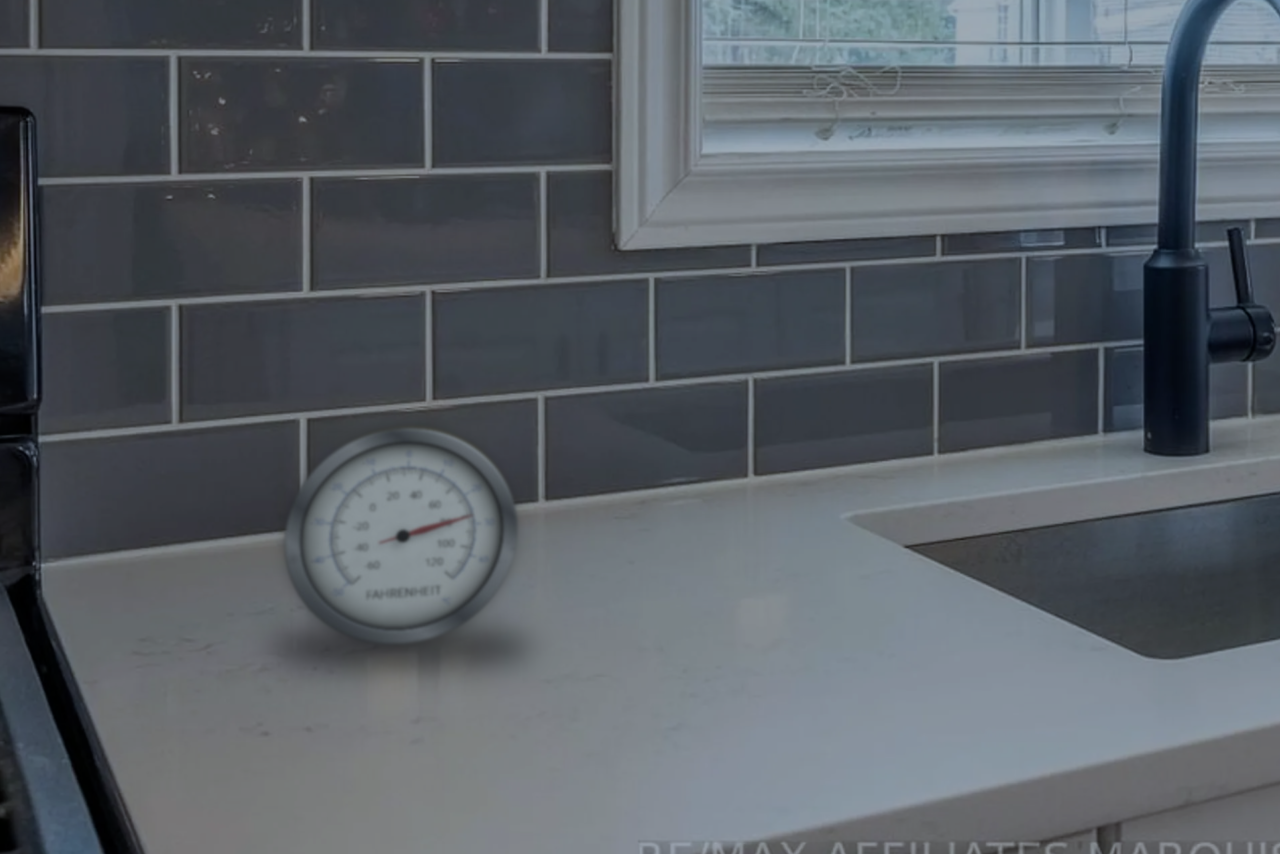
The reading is 80 (°F)
